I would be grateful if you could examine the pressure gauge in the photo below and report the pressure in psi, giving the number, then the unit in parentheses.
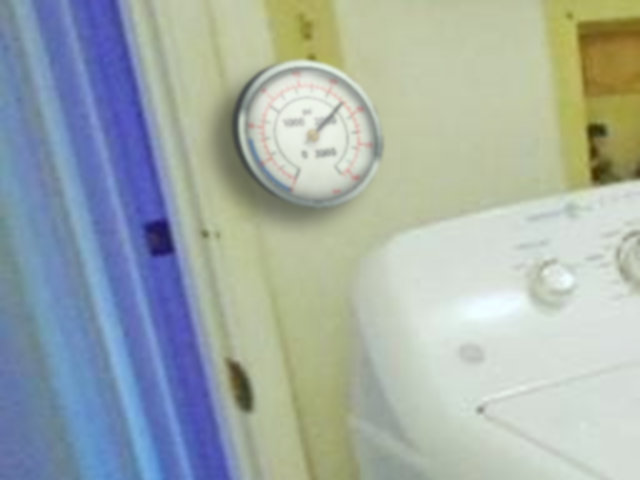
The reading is 2000 (psi)
